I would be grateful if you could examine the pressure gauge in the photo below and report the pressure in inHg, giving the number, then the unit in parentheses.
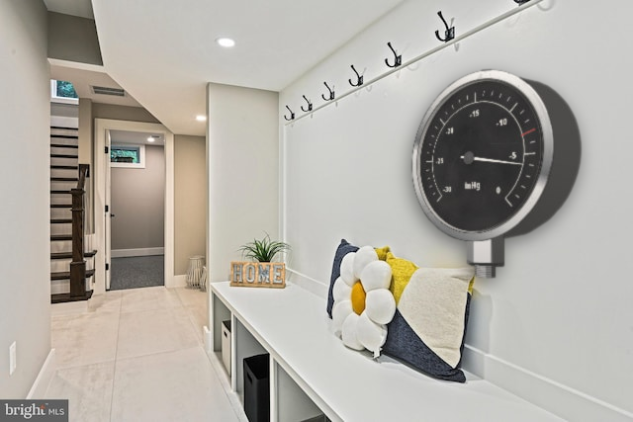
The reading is -4 (inHg)
